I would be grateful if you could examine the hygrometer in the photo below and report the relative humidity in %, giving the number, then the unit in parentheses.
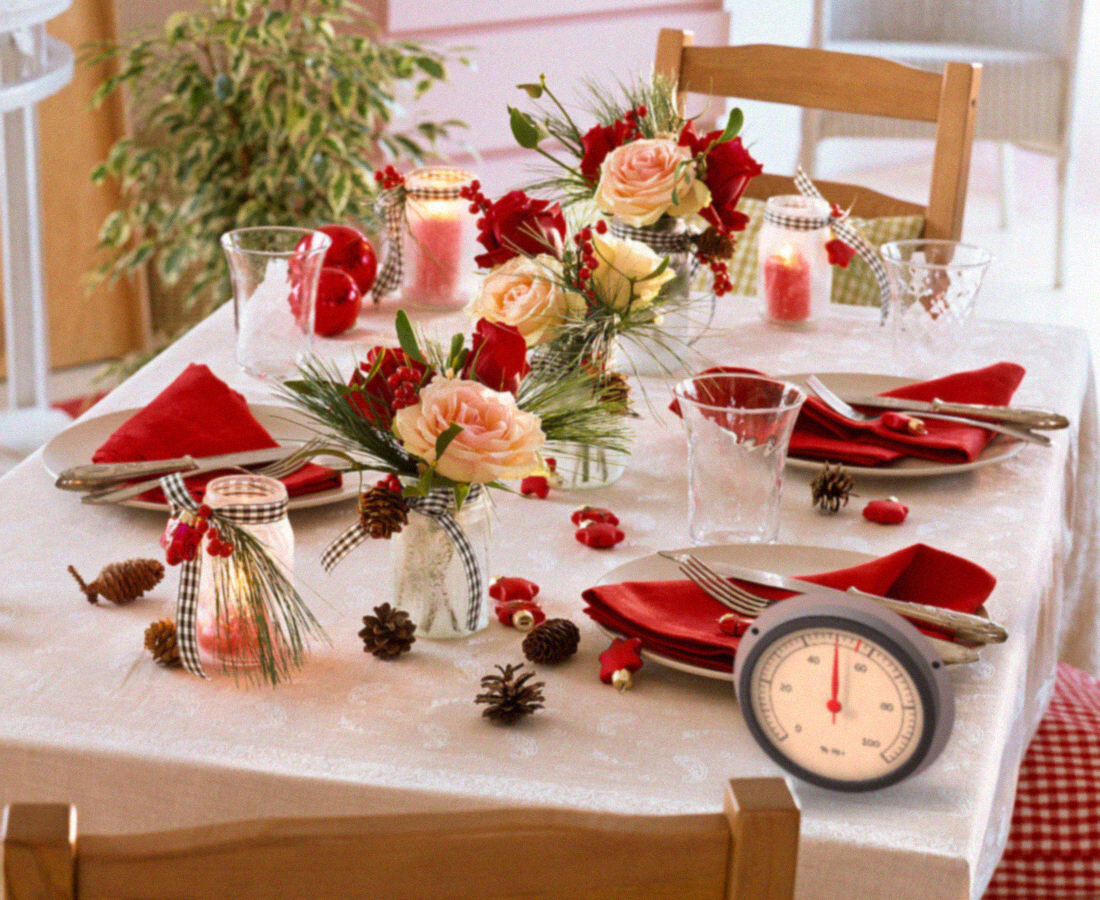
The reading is 50 (%)
